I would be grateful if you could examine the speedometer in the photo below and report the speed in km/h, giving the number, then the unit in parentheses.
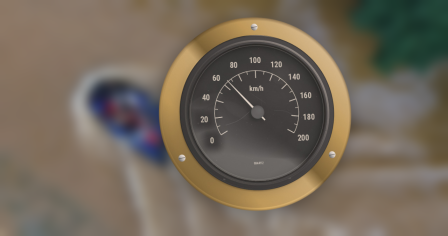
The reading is 65 (km/h)
